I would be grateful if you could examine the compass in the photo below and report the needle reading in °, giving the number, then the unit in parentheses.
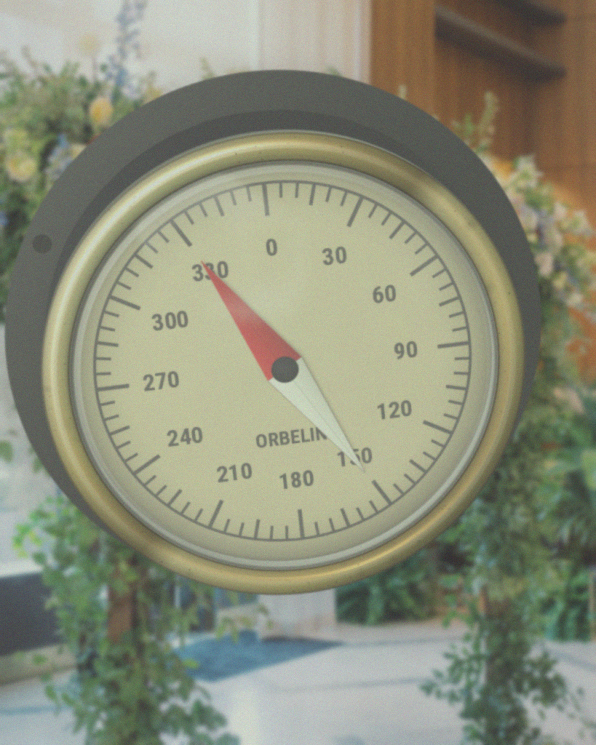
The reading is 330 (°)
